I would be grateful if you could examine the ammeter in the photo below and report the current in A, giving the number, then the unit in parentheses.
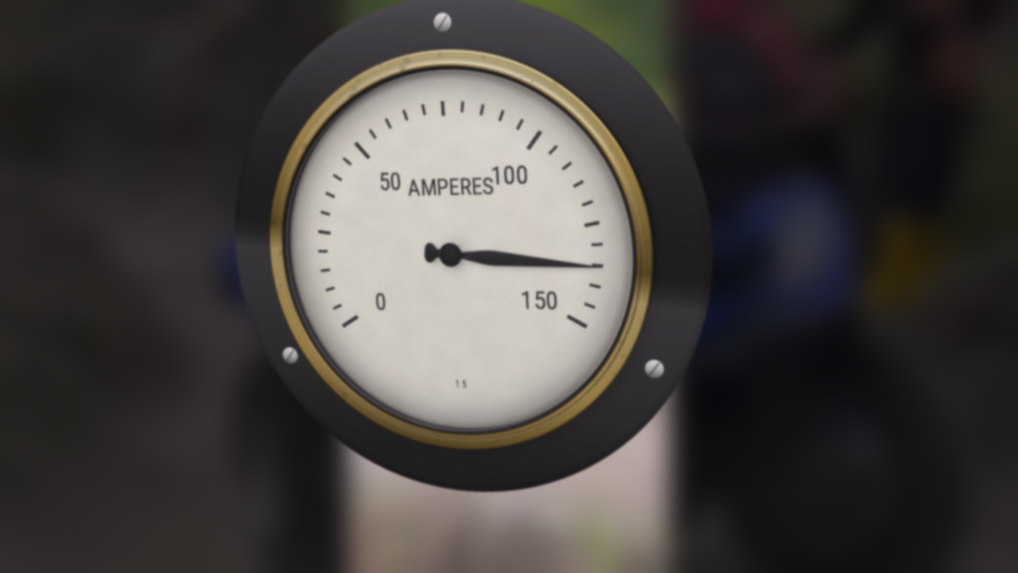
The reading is 135 (A)
